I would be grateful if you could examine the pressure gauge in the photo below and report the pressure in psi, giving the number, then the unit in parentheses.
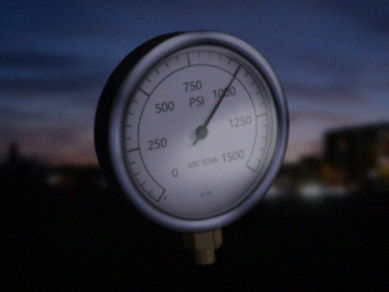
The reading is 1000 (psi)
